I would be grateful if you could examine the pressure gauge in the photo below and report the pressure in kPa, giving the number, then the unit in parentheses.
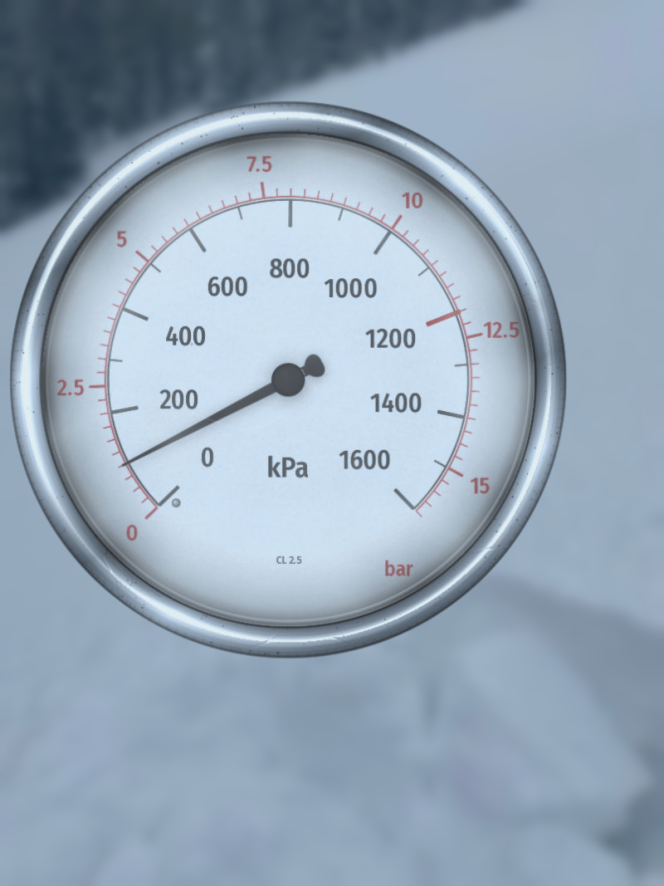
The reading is 100 (kPa)
